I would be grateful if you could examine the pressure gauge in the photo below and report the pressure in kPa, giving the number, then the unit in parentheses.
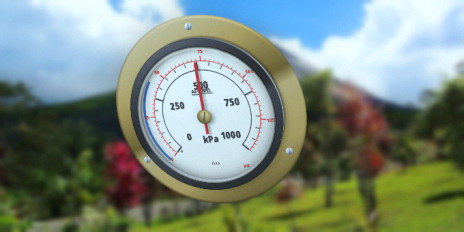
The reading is 500 (kPa)
